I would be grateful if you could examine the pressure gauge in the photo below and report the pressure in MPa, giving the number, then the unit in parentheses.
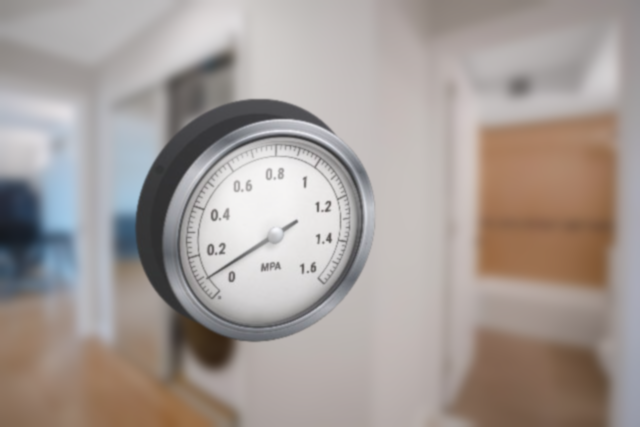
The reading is 0.1 (MPa)
